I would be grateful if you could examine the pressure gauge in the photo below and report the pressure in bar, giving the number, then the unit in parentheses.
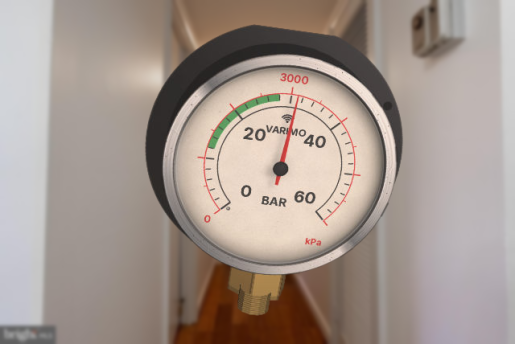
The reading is 31 (bar)
